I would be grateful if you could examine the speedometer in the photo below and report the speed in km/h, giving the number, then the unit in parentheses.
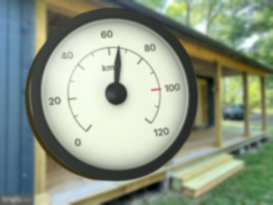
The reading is 65 (km/h)
